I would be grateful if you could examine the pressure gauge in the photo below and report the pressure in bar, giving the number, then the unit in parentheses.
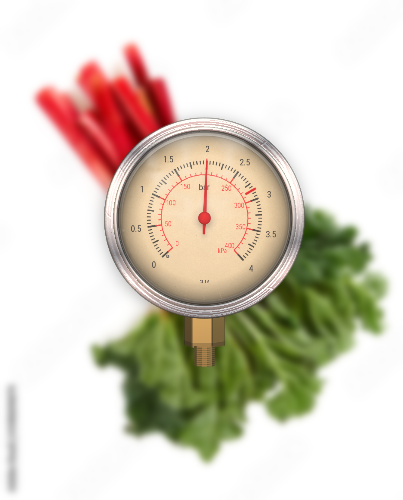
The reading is 2 (bar)
